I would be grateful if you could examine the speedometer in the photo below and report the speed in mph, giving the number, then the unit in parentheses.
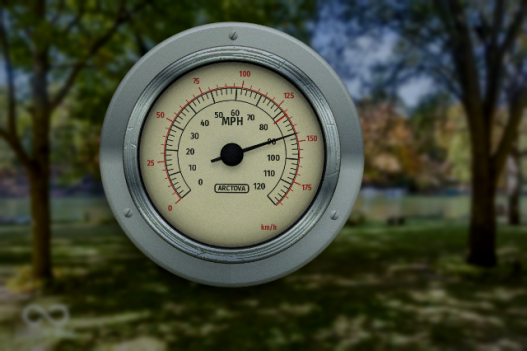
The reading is 90 (mph)
